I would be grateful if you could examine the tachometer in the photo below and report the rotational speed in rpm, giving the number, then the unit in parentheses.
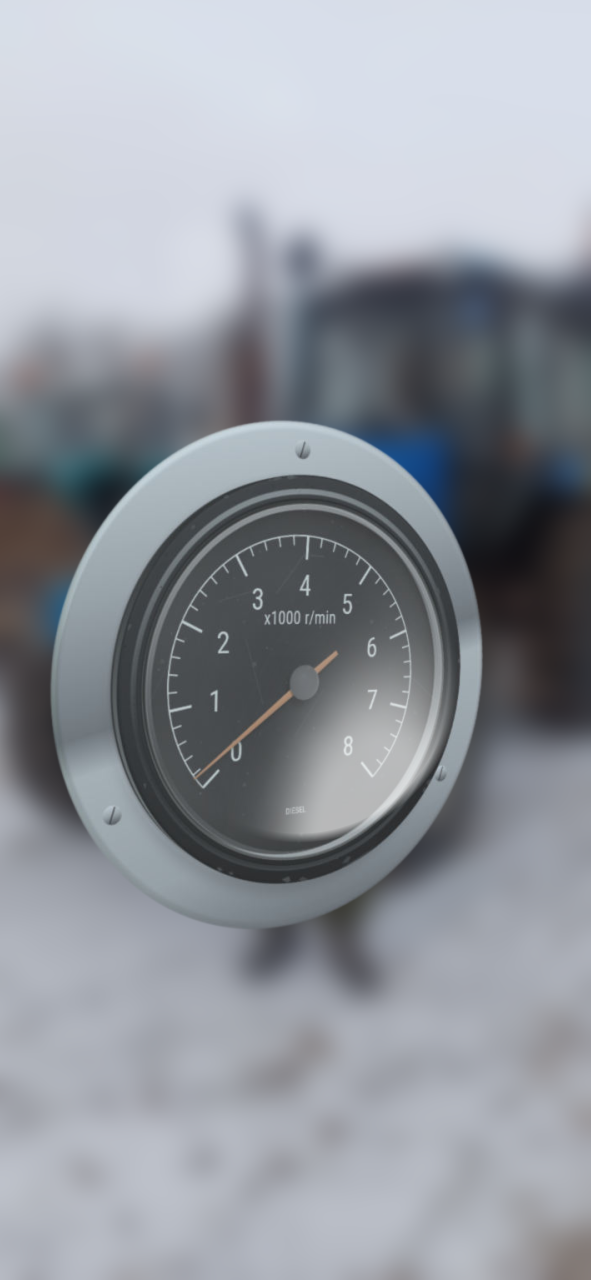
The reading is 200 (rpm)
